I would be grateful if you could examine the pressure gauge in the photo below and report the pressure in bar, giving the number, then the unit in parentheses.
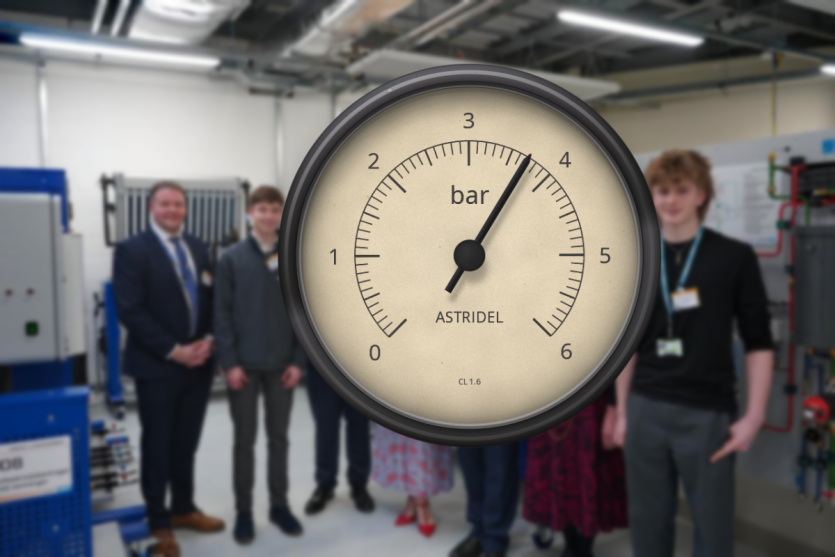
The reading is 3.7 (bar)
